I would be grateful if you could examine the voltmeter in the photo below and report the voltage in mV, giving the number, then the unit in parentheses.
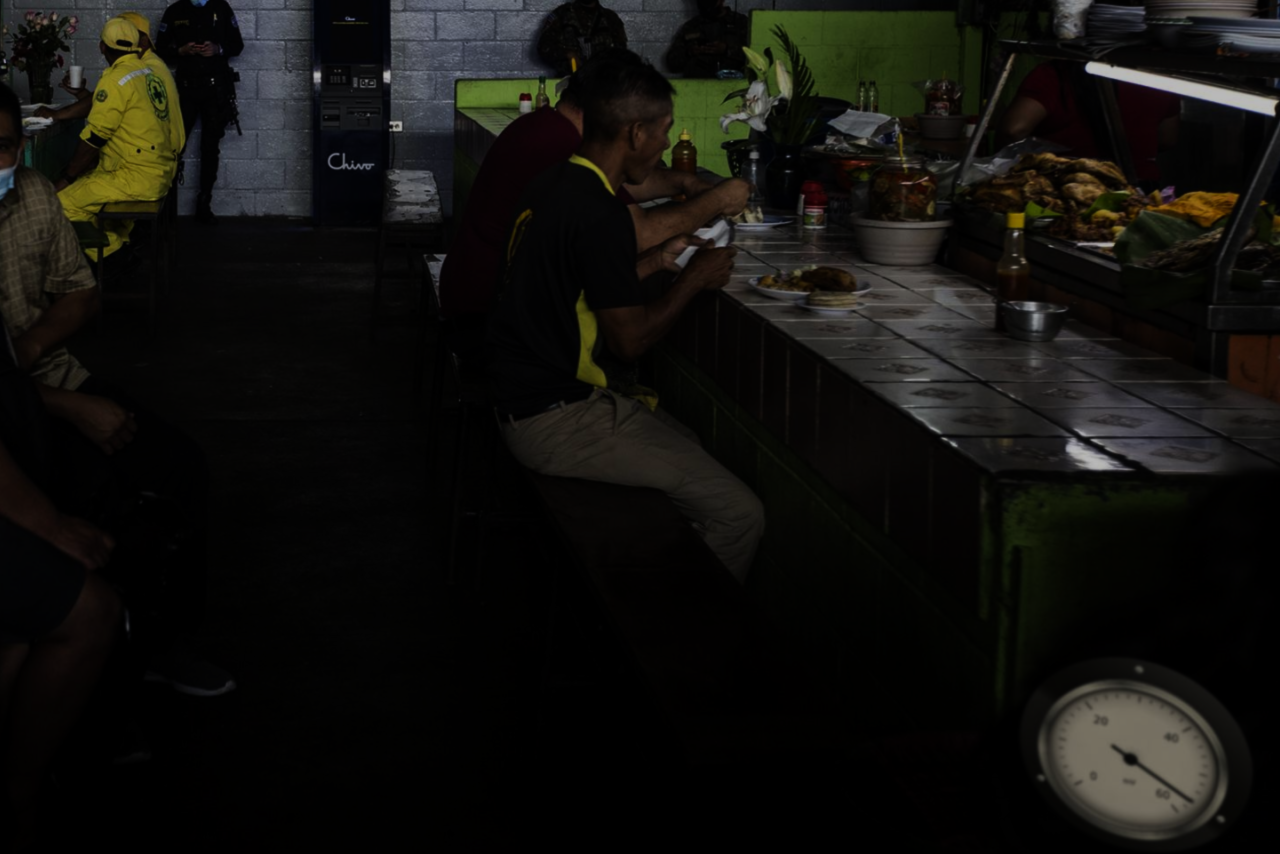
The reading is 56 (mV)
